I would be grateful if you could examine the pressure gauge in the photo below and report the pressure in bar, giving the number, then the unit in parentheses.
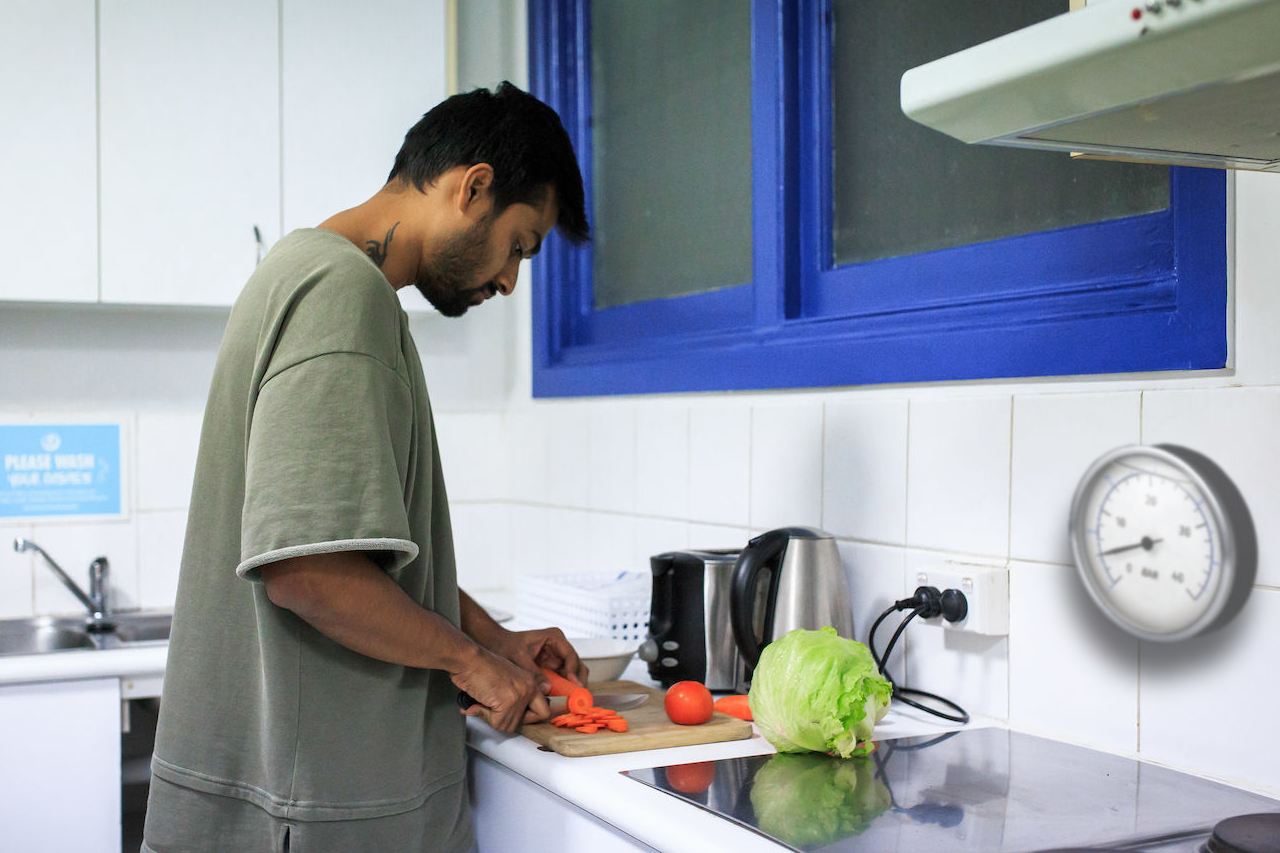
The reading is 4 (bar)
